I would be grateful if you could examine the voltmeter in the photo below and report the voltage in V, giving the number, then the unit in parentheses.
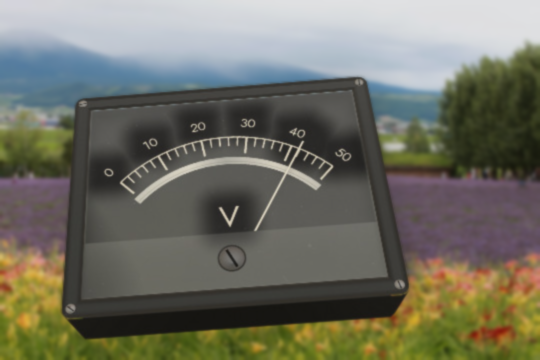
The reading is 42 (V)
